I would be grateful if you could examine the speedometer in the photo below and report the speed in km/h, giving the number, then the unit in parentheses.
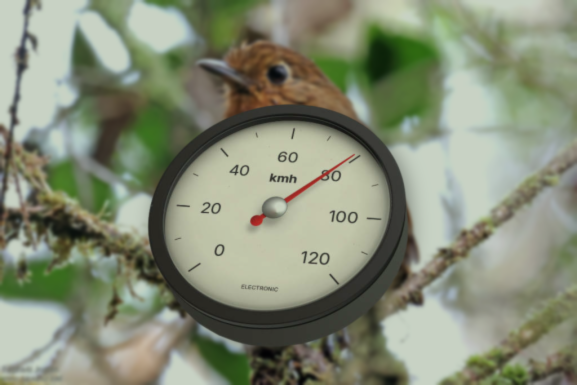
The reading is 80 (km/h)
